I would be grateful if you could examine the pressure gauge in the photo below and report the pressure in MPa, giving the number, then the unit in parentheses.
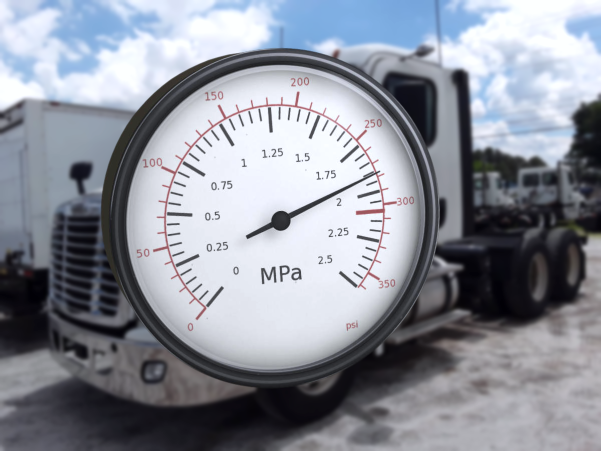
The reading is 1.9 (MPa)
